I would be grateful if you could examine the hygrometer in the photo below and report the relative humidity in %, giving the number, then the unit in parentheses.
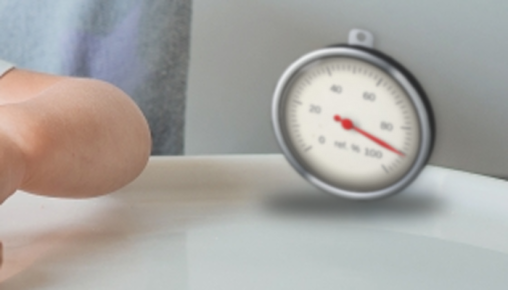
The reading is 90 (%)
